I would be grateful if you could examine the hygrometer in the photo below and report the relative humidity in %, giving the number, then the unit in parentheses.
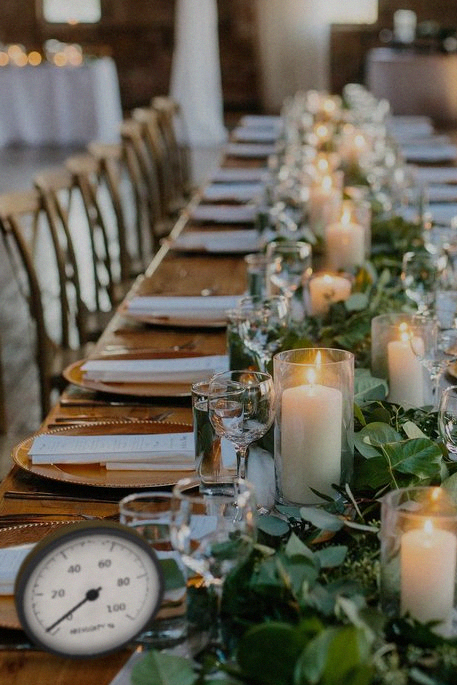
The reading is 4 (%)
